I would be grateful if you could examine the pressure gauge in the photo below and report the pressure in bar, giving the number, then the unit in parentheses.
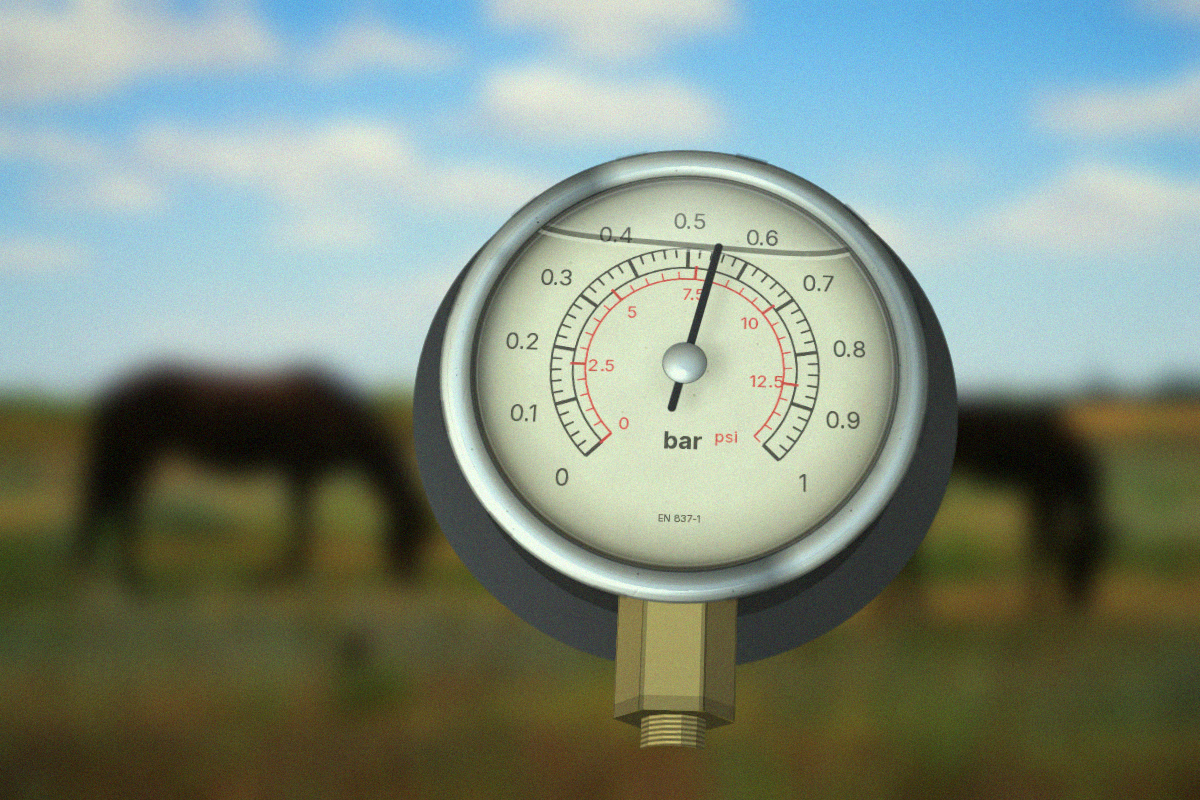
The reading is 0.55 (bar)
